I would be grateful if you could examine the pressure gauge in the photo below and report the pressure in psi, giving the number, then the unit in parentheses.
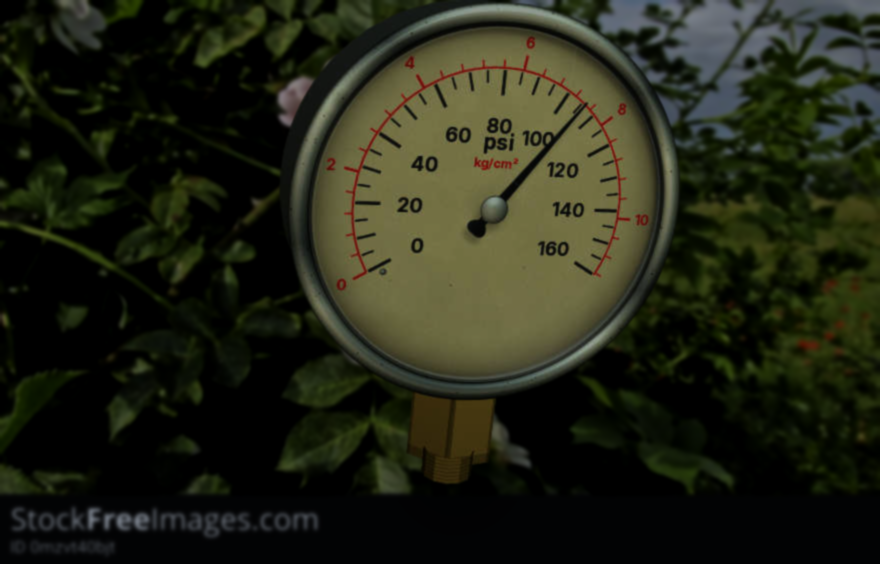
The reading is 105 (psi)
